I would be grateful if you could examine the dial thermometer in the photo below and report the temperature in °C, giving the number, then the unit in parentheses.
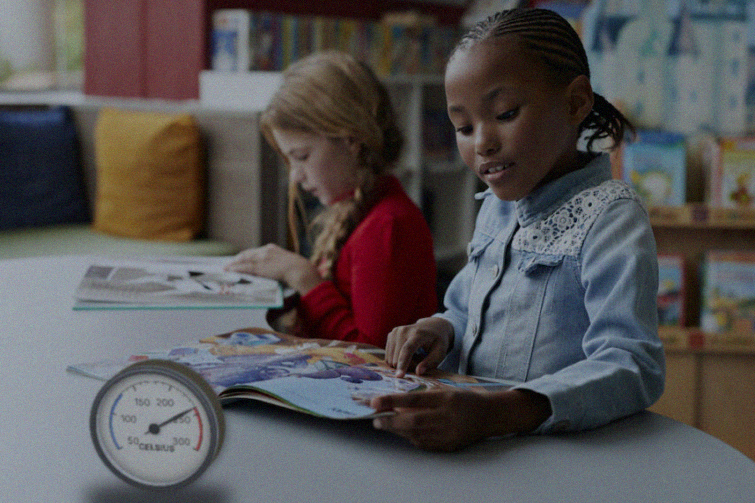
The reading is 240 (°C)
